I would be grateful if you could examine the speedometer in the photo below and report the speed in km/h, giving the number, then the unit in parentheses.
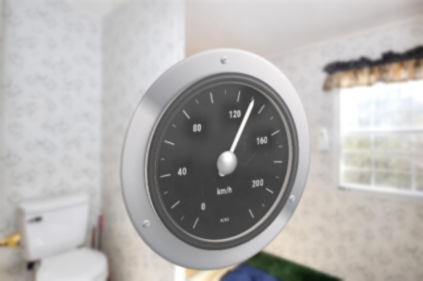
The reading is 130 (km/h)
